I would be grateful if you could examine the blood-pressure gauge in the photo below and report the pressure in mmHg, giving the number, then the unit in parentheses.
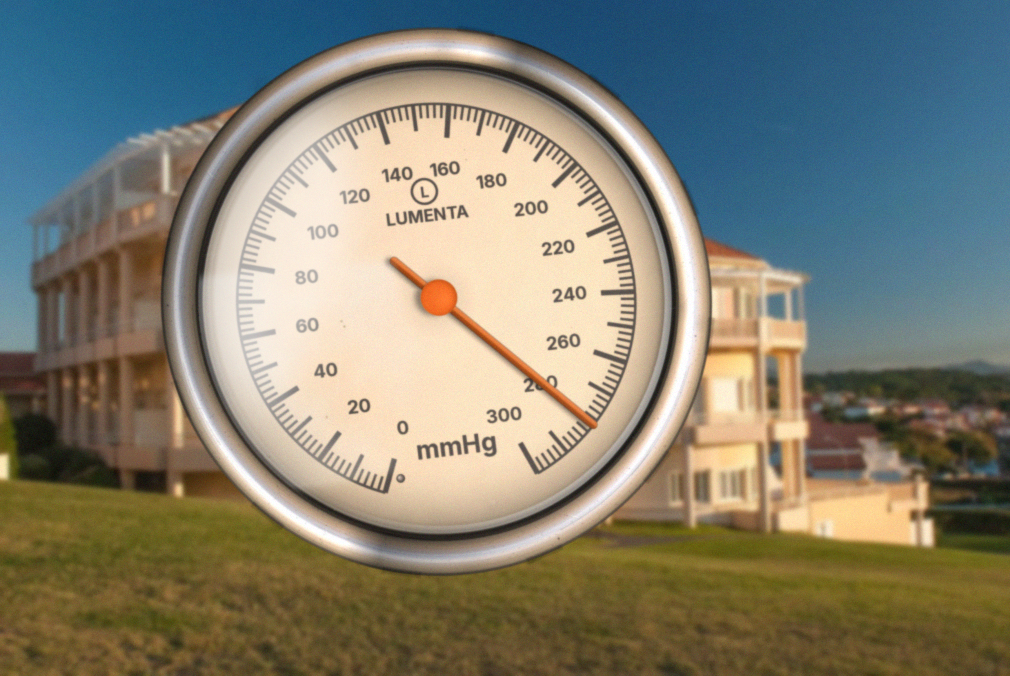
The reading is 280 (mmHg)
